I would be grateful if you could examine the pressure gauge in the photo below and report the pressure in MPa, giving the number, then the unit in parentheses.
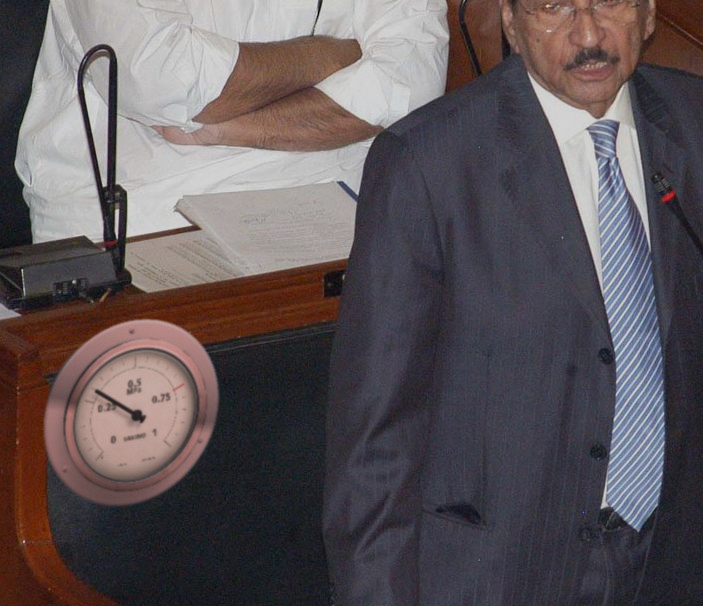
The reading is 0.3 (MPa)
